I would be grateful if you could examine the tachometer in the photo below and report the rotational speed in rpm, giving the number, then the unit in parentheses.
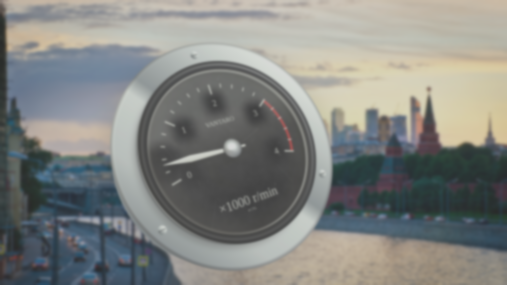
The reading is 300 (rpm)
